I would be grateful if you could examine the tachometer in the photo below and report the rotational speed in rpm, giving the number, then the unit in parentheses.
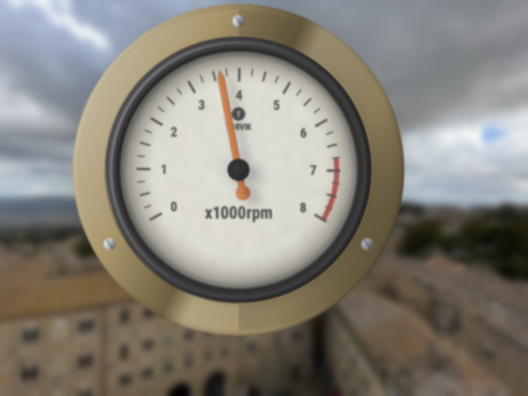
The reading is 3625 (rpm)
